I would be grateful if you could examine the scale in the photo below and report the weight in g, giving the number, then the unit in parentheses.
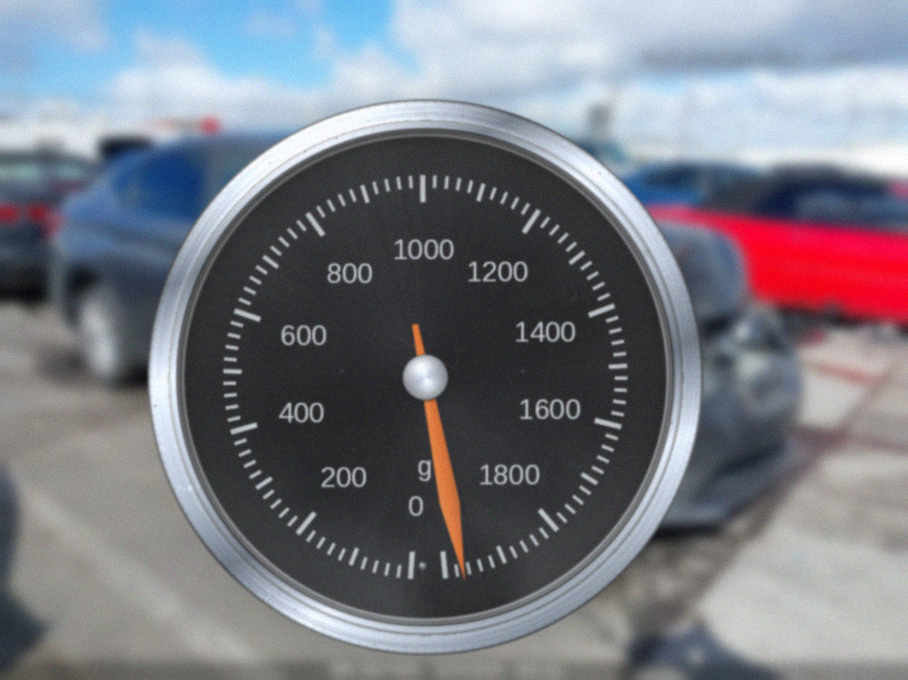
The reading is 1970 (g)
